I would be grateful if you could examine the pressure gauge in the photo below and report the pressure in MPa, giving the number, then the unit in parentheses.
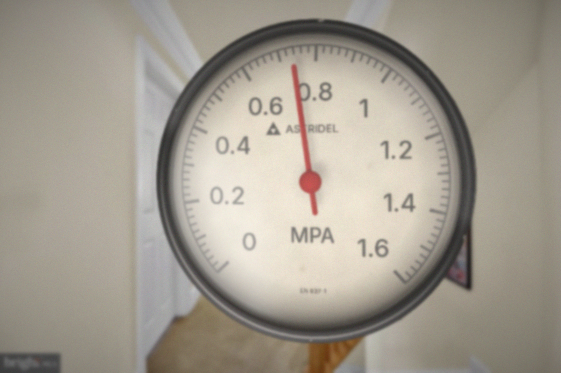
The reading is 0.74 (MPa)
